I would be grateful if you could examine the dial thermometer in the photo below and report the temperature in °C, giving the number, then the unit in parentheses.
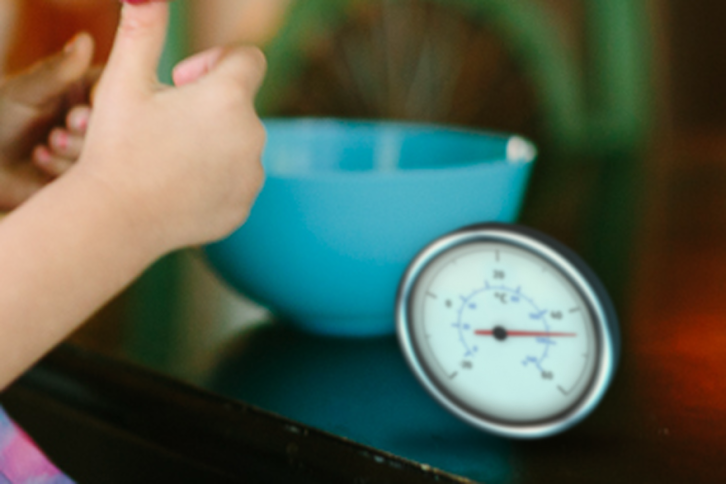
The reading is 45 (°C)
